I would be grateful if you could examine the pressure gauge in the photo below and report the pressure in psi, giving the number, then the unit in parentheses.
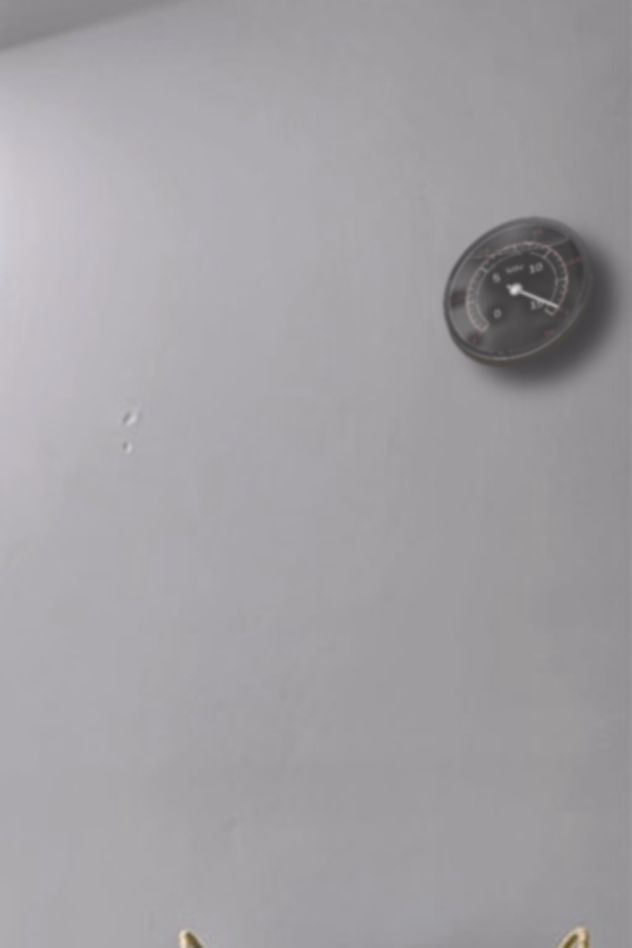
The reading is 14.5 (psi)
